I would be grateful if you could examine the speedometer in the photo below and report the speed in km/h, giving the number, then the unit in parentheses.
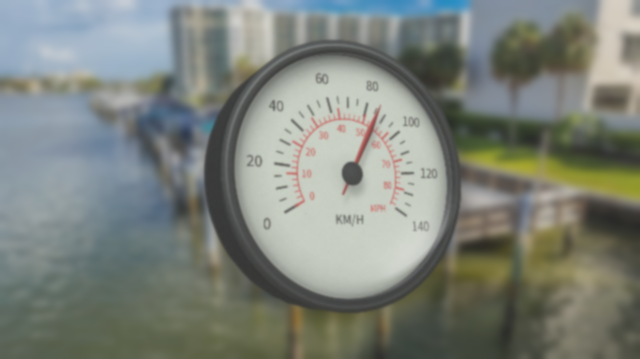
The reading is 85 (km/h)
